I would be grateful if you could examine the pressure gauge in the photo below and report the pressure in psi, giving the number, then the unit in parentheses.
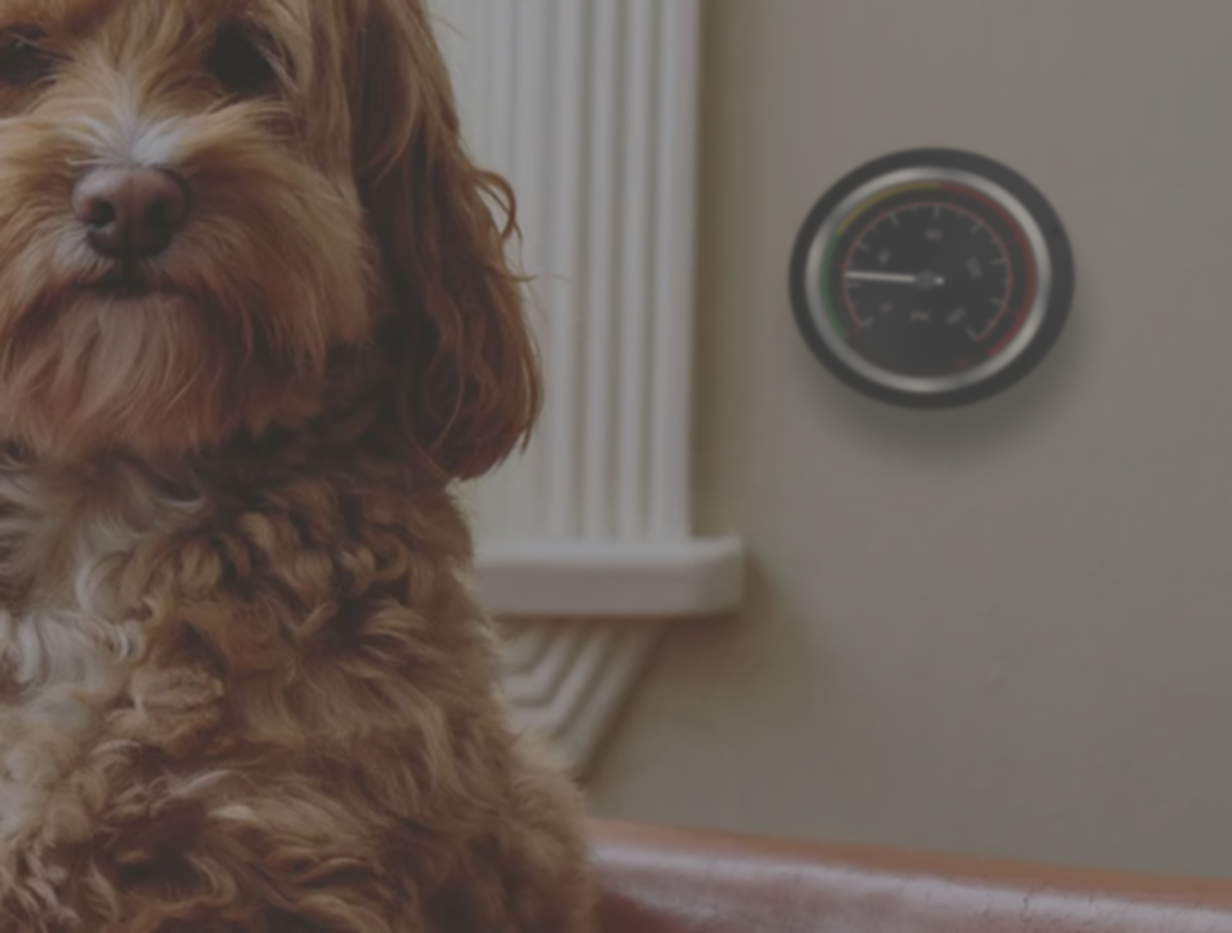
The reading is 25 (psi)
